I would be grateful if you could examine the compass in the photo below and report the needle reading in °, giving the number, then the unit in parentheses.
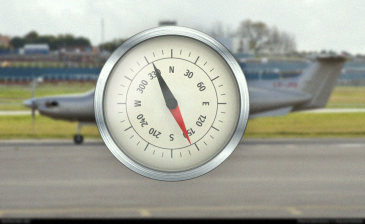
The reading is 155 (°)
